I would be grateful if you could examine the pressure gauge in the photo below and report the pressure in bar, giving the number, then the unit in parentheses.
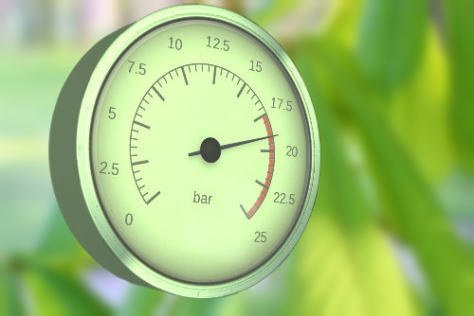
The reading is 19 (bar)
